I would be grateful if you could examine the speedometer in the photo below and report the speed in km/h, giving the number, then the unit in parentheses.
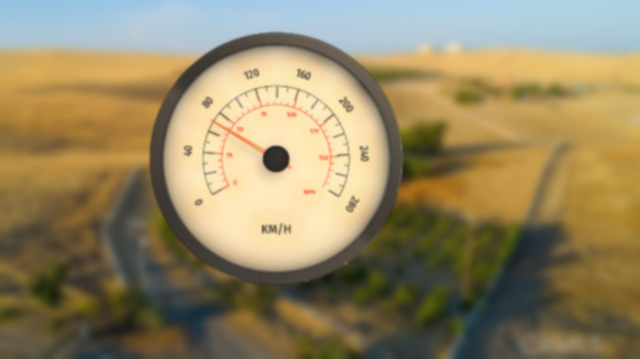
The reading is 70 (km/h)
